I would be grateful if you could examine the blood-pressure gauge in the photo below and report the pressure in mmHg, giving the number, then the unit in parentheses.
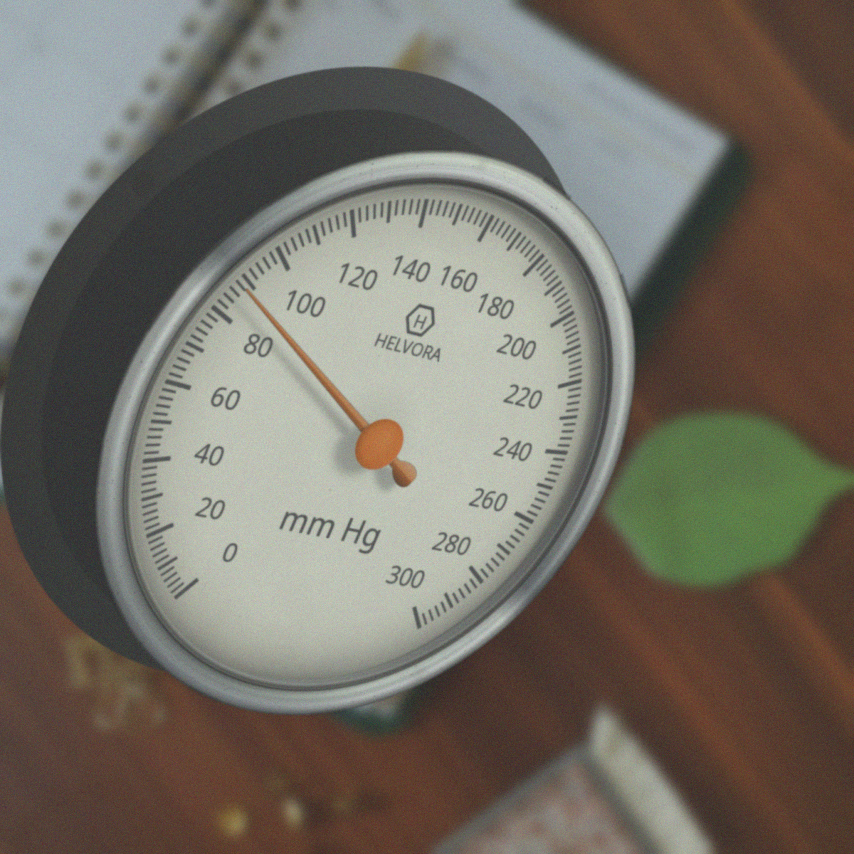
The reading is 88 (mmHg)
